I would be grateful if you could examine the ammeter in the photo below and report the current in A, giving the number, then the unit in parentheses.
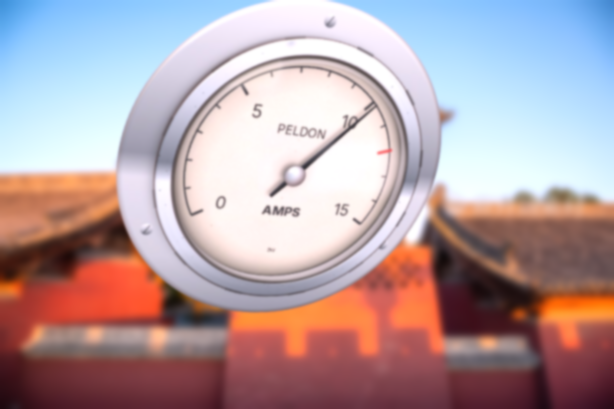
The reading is 10 (A)
